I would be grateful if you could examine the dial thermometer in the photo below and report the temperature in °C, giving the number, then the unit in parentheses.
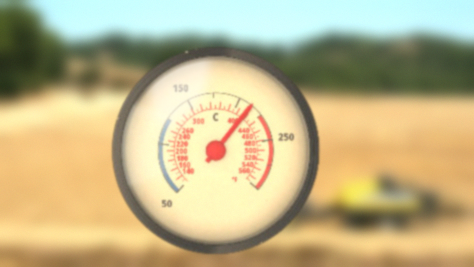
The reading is 212.5 (°C)
